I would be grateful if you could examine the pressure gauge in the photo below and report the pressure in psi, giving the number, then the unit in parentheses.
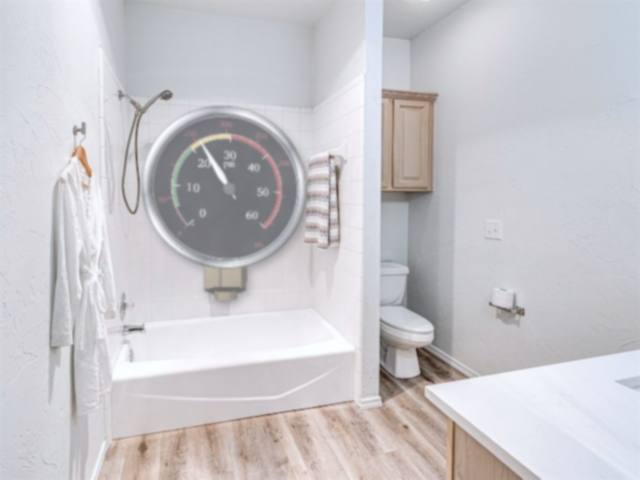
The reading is 22.5 (psi)
